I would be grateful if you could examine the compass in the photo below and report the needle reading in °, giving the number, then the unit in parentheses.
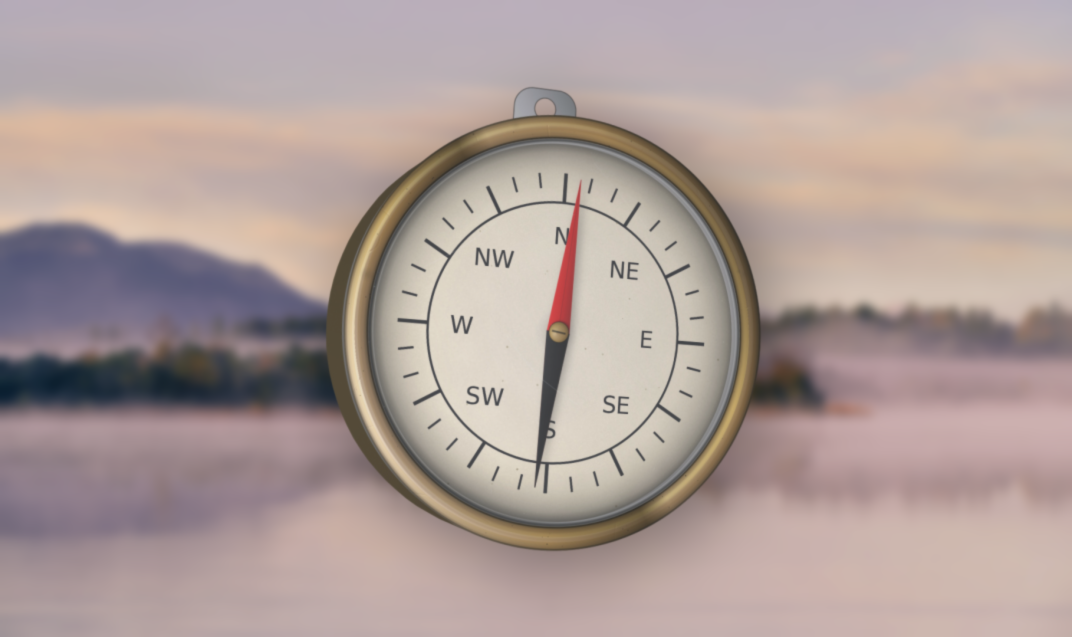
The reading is 5 (°)
